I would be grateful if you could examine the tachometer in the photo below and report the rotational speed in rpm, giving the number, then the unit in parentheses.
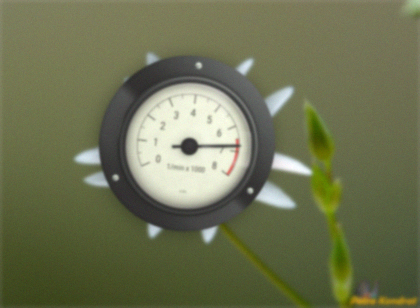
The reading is 6750 (rpm)
